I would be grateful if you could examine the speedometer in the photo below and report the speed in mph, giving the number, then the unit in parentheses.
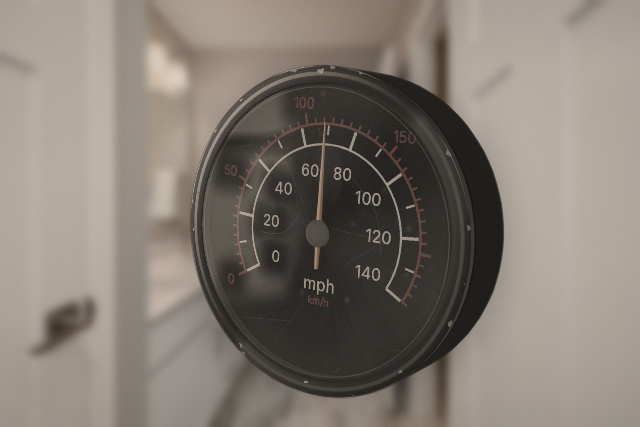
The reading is 70 (mph)
